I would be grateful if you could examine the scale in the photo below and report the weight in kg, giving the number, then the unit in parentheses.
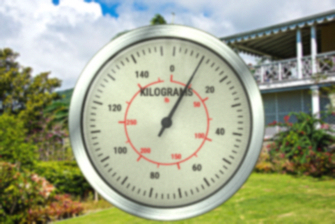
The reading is 10 (kg)
